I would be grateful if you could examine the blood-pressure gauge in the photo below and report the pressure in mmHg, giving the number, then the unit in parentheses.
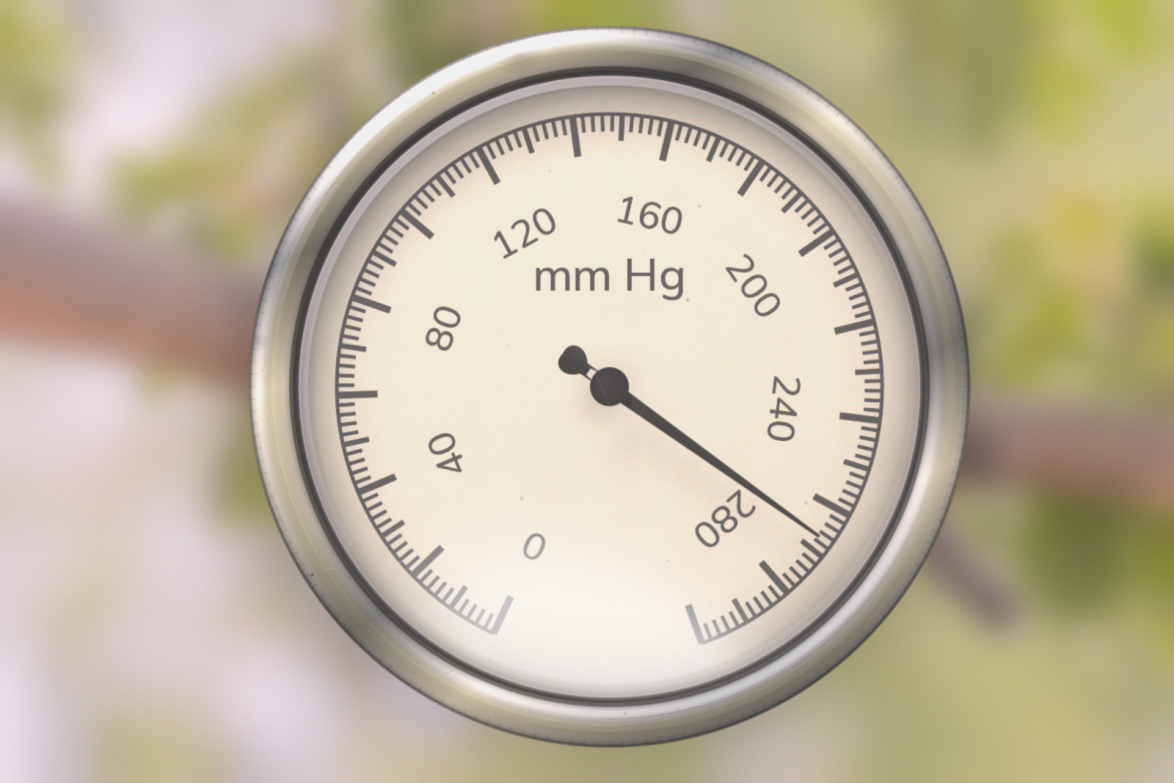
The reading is 267 (mmHg)
